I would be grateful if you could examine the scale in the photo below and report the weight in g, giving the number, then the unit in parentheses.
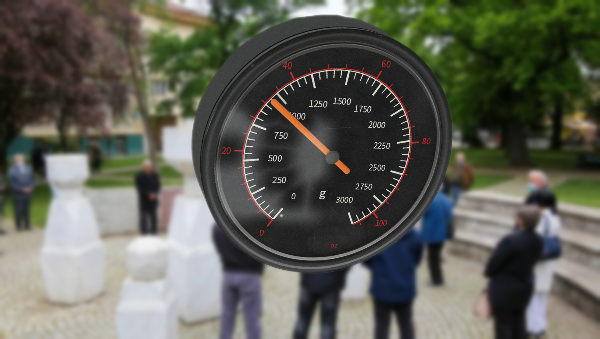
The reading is 950 (g)
